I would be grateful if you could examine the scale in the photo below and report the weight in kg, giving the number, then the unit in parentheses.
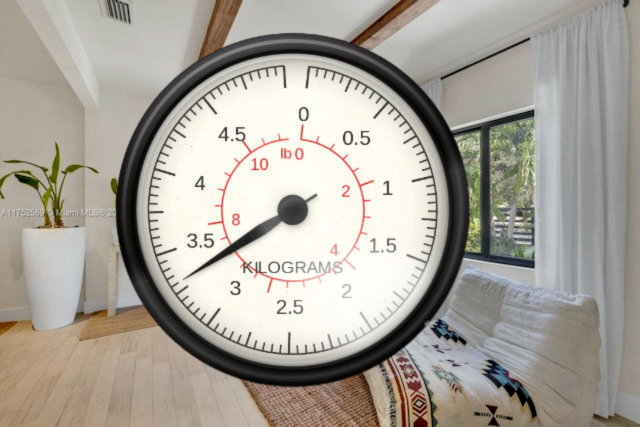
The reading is 3.3 (kg)
